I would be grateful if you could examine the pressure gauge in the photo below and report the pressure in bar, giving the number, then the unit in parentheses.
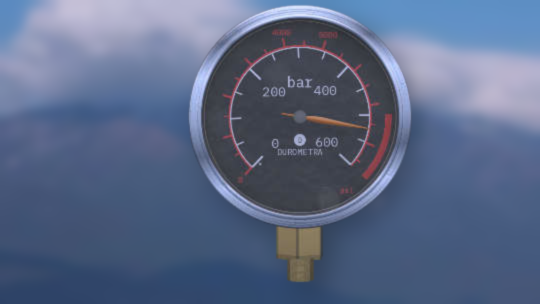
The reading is 525 (bar)
